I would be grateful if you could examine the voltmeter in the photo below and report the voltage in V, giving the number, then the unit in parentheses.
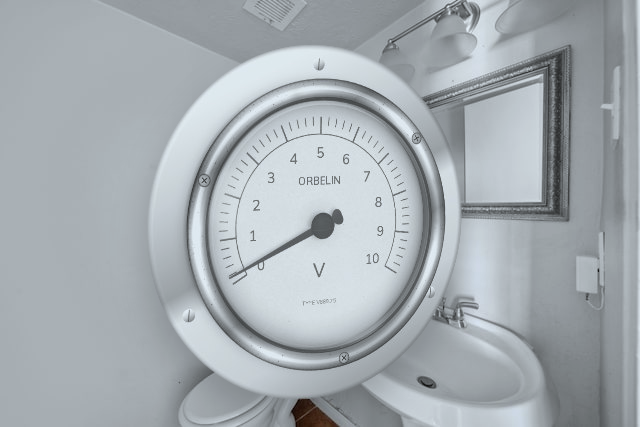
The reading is 0.2 (V)
